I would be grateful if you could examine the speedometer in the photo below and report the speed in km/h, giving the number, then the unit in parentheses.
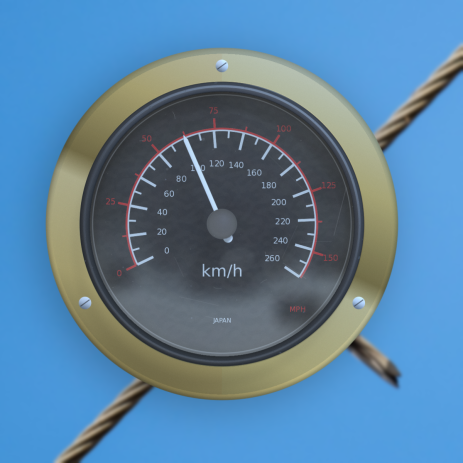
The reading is 100 (km/h)
